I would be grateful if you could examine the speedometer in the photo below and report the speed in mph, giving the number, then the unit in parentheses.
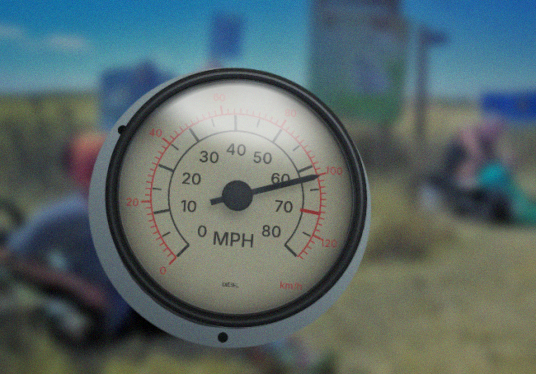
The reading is 62.5 (mph)
